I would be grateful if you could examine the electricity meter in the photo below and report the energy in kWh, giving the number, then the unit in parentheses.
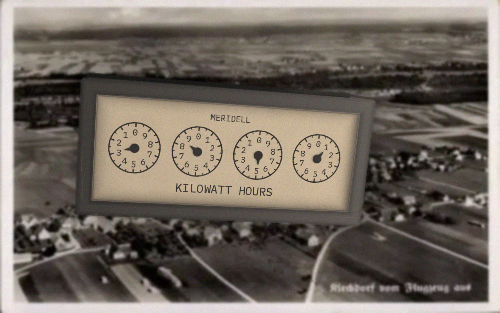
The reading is 2851 (kWh)
